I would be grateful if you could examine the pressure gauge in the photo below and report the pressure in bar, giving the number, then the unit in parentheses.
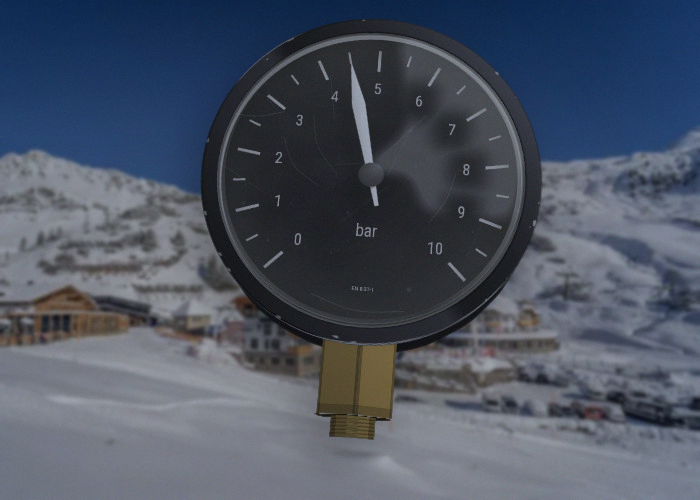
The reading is 4.5 (bar)
